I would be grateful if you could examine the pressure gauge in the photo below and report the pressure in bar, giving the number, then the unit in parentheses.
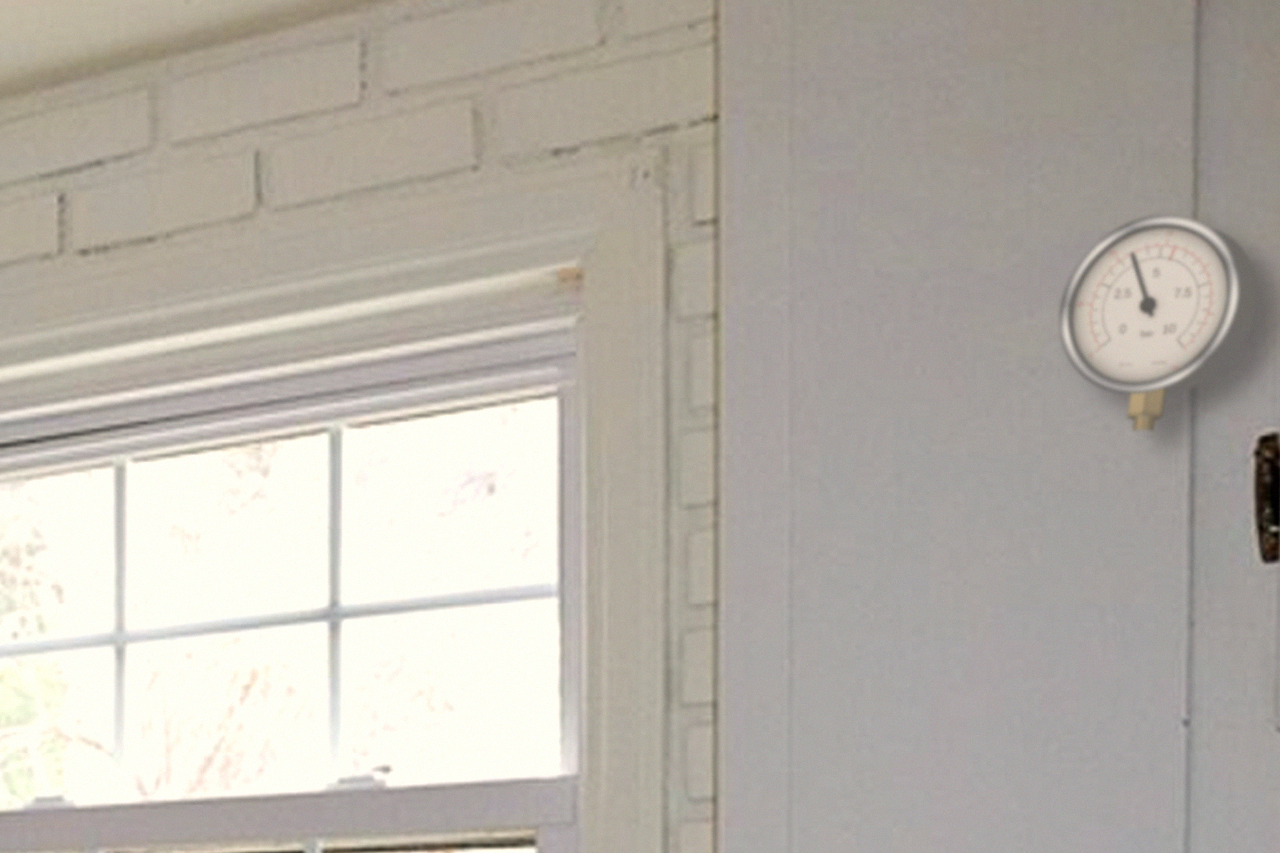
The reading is 4 (bar)
